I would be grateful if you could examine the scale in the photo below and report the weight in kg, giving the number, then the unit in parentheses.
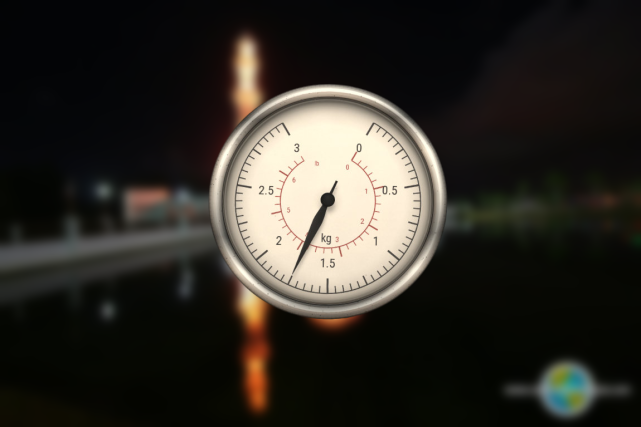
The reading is 1.75 (kg)
